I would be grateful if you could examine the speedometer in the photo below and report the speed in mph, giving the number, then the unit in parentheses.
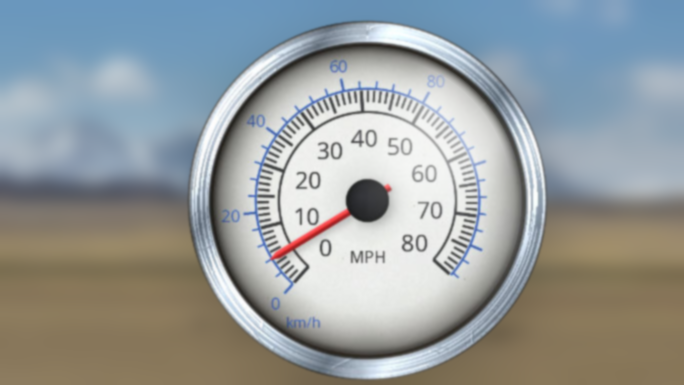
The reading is 5 (mph)
